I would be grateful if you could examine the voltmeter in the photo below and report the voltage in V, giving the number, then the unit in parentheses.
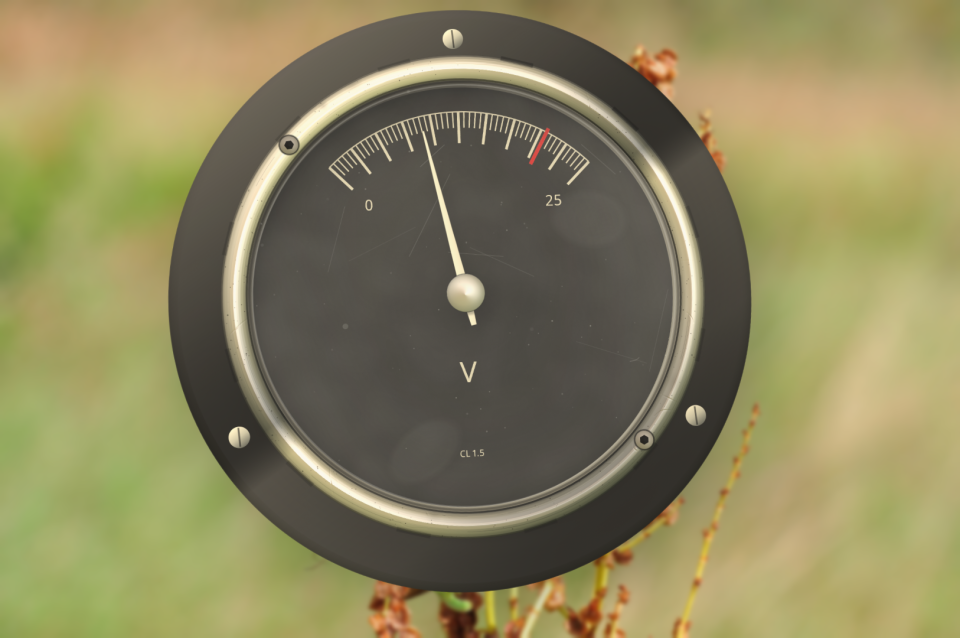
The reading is 9 (V)
